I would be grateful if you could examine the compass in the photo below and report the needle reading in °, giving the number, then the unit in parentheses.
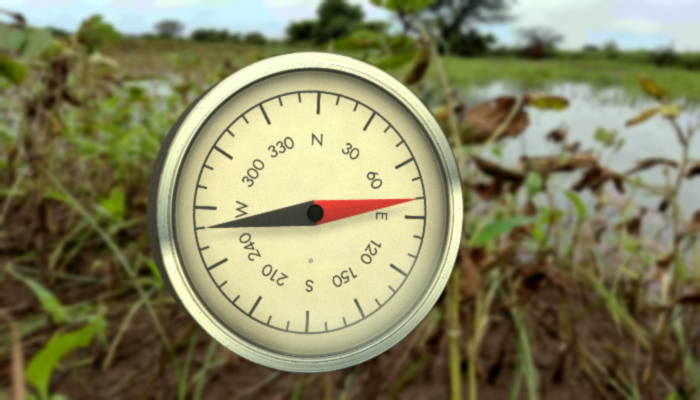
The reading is 80 (°)
